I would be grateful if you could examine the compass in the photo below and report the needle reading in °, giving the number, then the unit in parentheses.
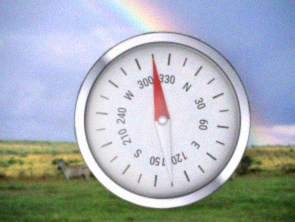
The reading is 315 (°)
